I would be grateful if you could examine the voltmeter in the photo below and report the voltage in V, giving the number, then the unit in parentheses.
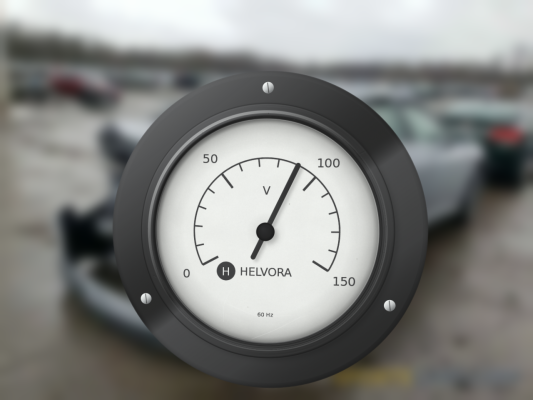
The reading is 90 (V)
